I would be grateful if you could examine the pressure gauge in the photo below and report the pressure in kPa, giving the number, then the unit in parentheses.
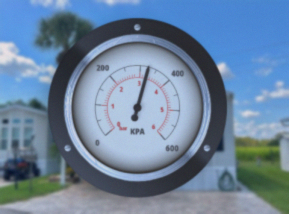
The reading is 325 (kPa)
